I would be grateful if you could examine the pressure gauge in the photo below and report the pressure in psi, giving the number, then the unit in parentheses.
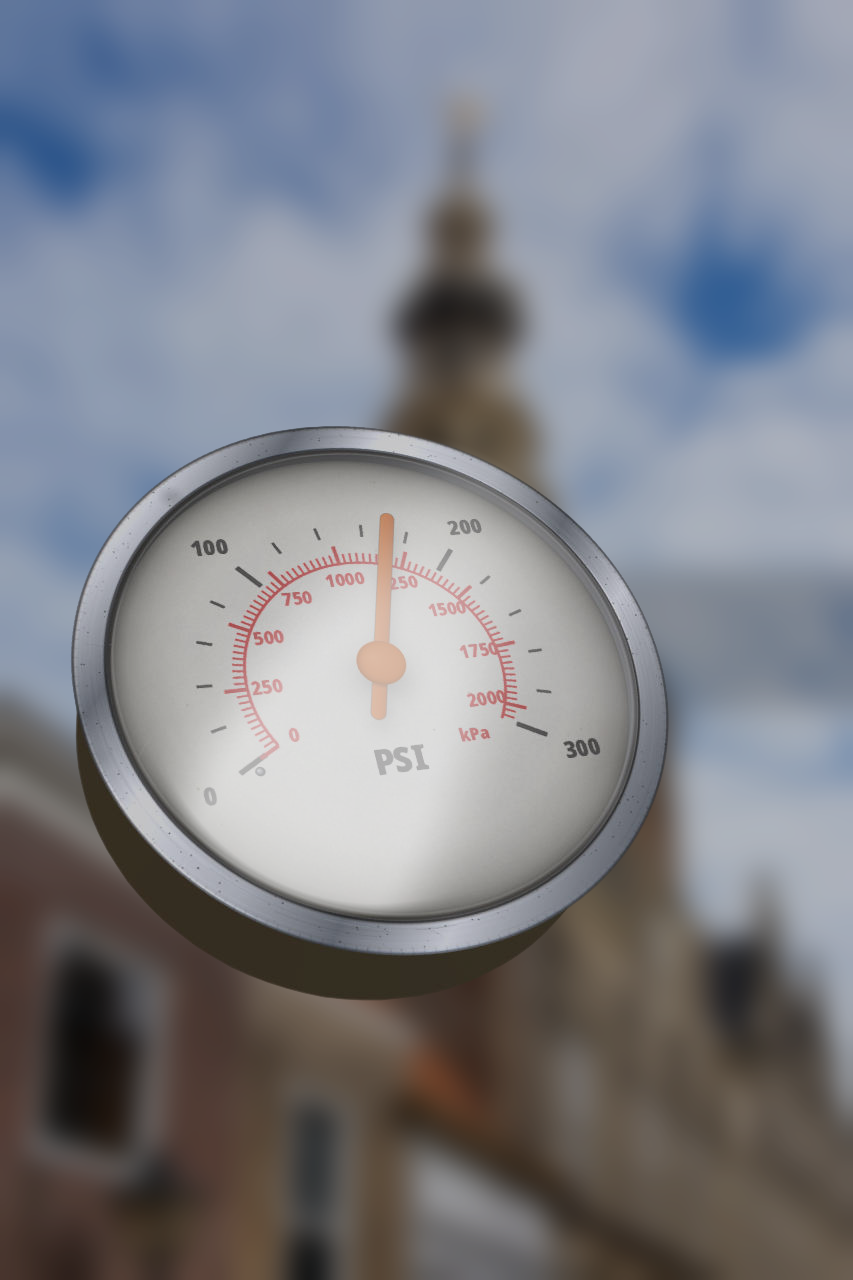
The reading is 170 (psi)
